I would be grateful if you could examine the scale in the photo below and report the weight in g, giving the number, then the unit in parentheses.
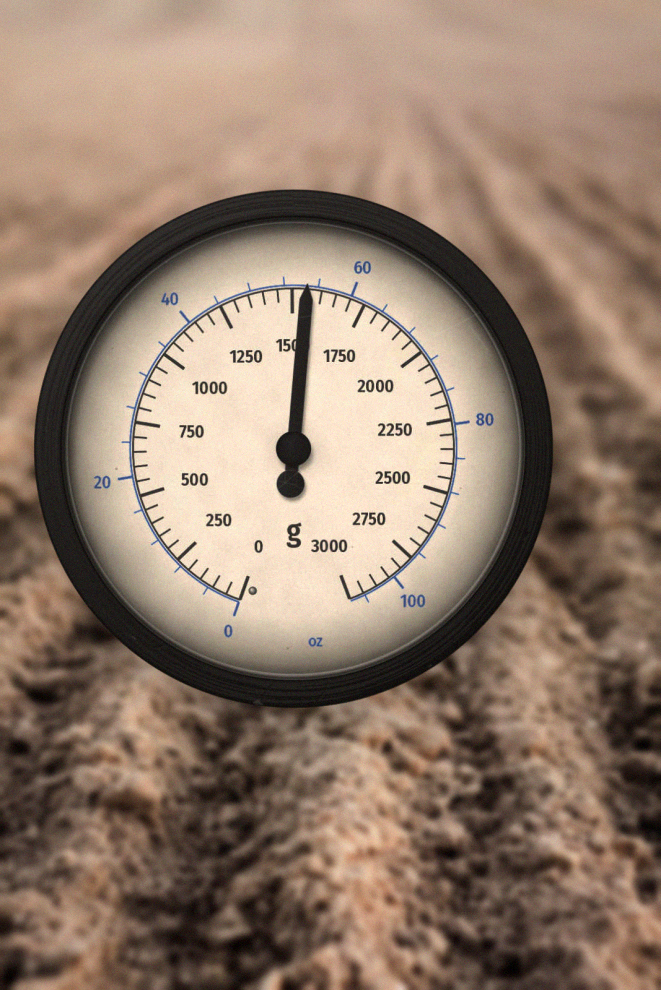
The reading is 1550 (g)
